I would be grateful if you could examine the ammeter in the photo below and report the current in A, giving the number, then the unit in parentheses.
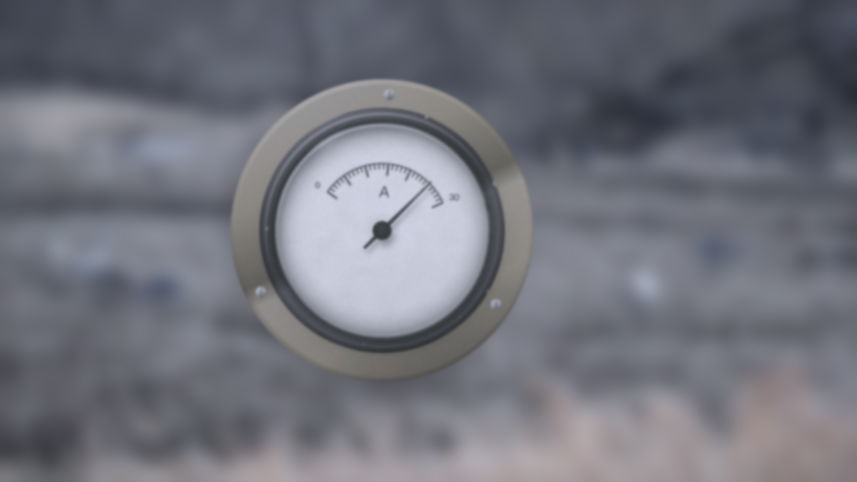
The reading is 25 (A)
